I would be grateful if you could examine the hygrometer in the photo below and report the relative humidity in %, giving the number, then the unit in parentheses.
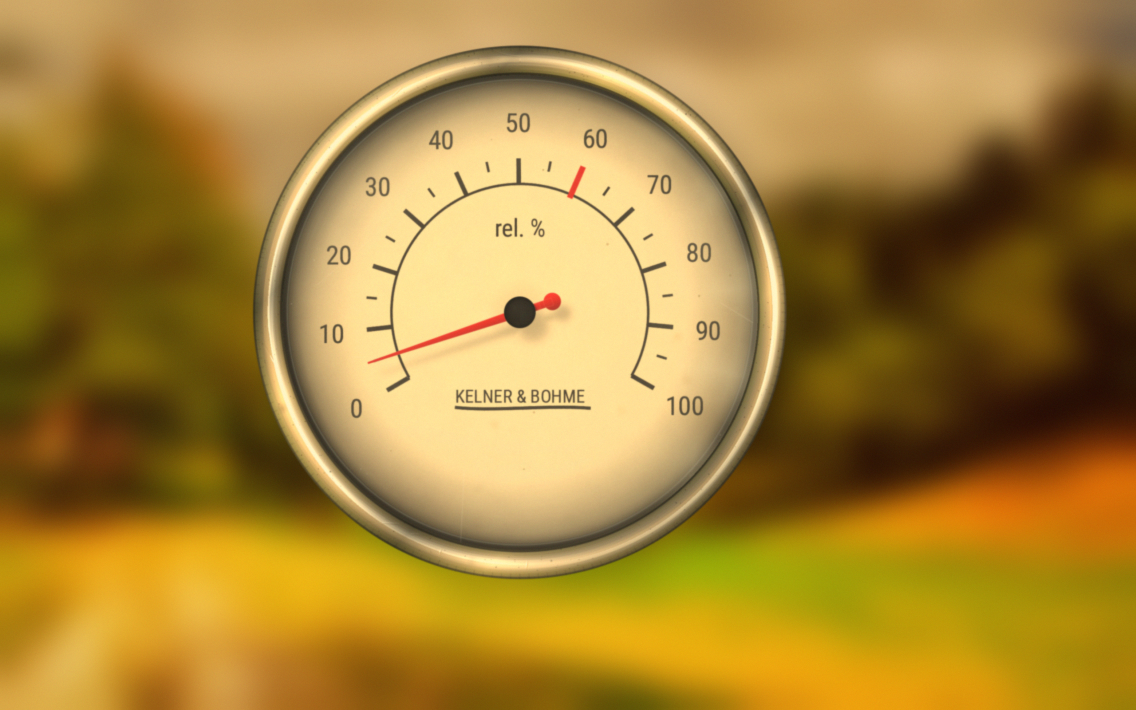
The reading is 5 (%)
